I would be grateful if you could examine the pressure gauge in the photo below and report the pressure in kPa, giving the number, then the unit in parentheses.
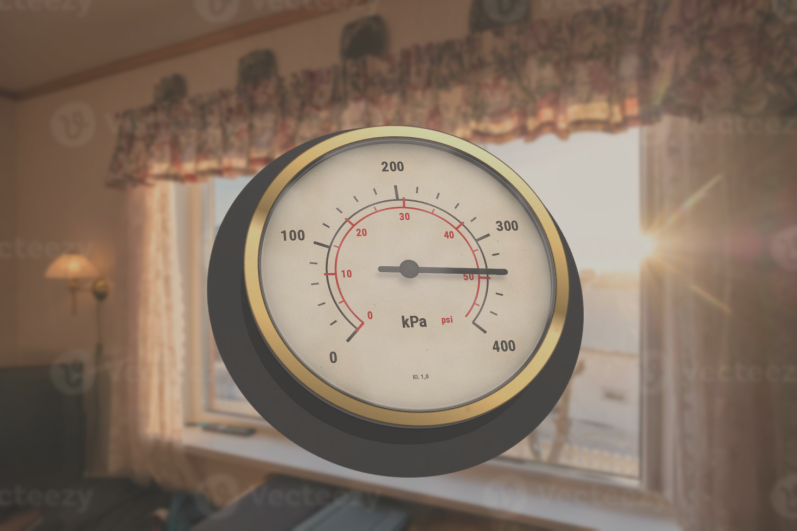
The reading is 340 (kPa)
